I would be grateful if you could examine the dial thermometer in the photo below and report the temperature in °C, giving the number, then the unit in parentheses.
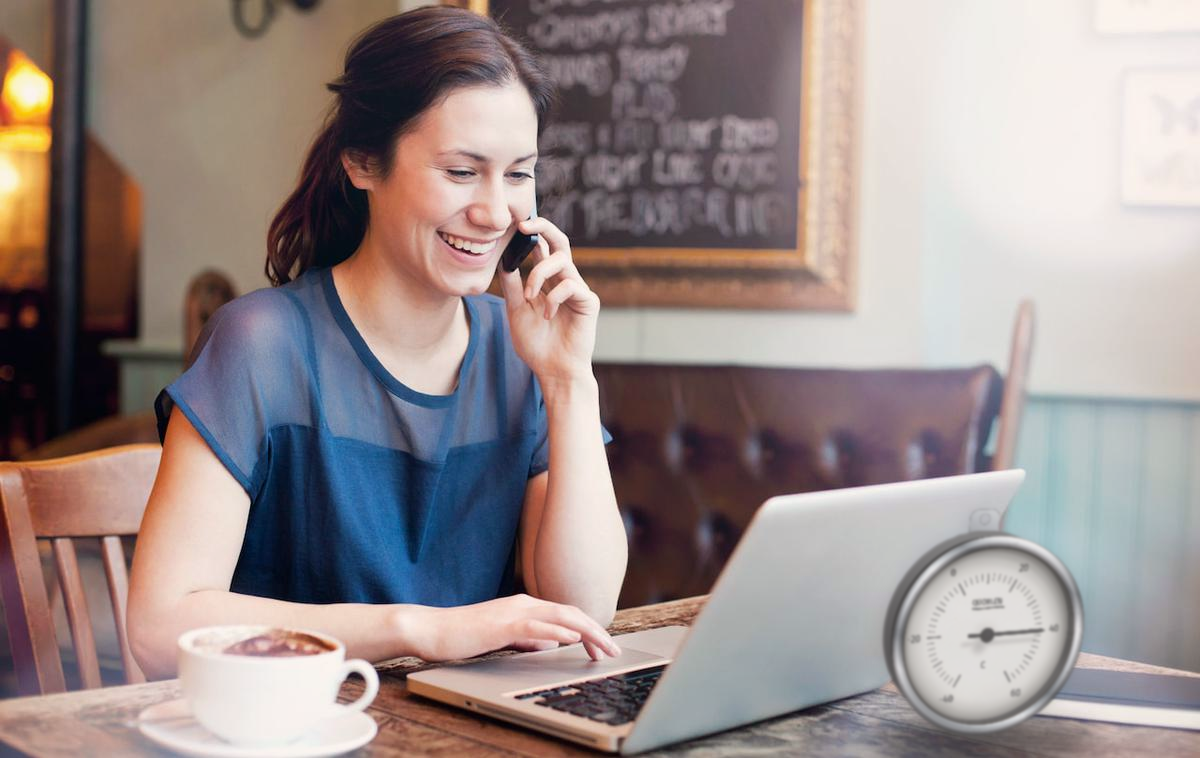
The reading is 40 (°C)
